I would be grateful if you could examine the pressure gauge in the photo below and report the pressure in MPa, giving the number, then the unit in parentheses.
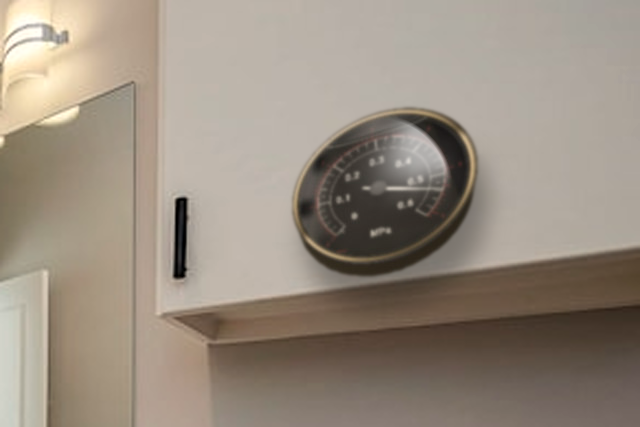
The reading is 0.54 (MPa)
